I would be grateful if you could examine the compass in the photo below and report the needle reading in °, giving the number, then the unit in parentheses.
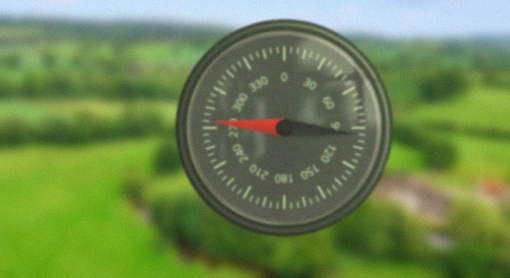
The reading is 275 (°)
